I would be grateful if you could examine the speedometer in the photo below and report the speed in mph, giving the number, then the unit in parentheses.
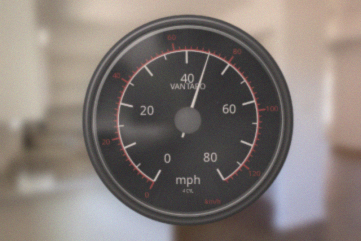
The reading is 45 (mph)
